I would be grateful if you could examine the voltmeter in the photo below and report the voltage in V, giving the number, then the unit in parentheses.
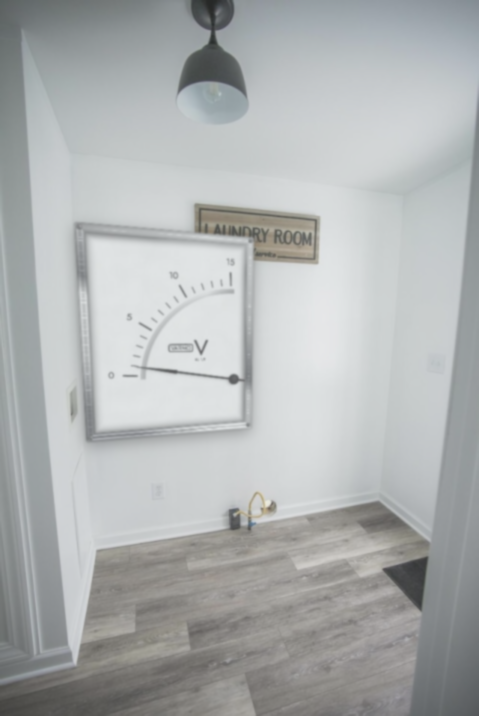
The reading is 1 (V)
